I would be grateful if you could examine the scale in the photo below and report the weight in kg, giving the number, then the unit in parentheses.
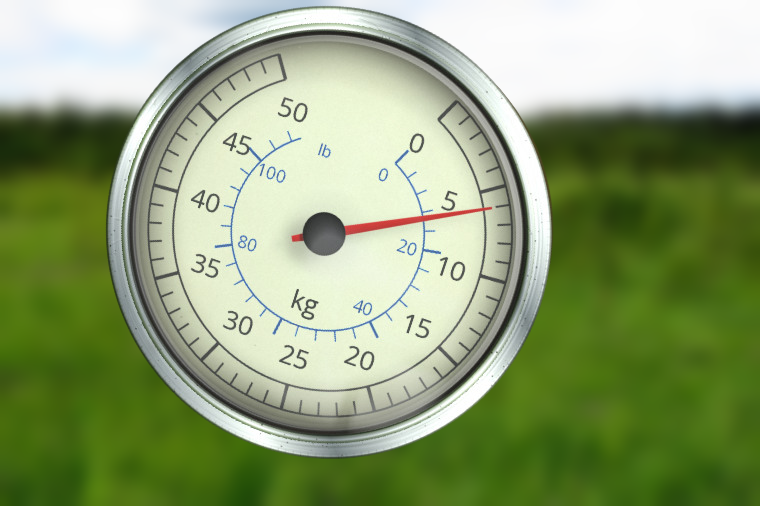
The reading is 6 (kg)
